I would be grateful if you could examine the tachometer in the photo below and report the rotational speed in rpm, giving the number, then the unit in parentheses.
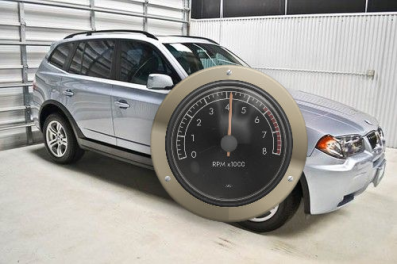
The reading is 4200 (rpm)
